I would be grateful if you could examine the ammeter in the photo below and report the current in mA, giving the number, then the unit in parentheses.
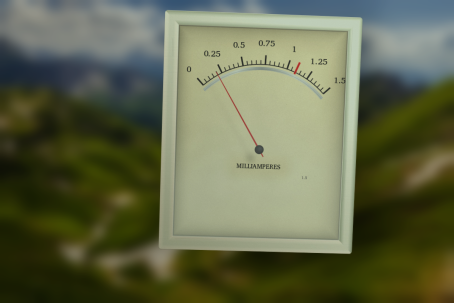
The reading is 0.2 (mA)
